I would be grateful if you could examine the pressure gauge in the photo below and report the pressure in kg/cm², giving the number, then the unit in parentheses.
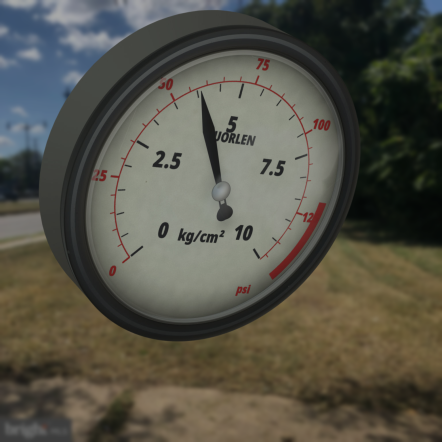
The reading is 4 (kg/cm²)
